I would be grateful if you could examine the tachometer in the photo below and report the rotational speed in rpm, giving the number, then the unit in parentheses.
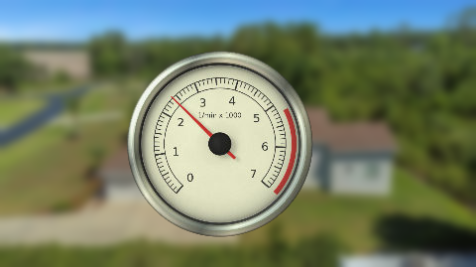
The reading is 2400 (rpm)
